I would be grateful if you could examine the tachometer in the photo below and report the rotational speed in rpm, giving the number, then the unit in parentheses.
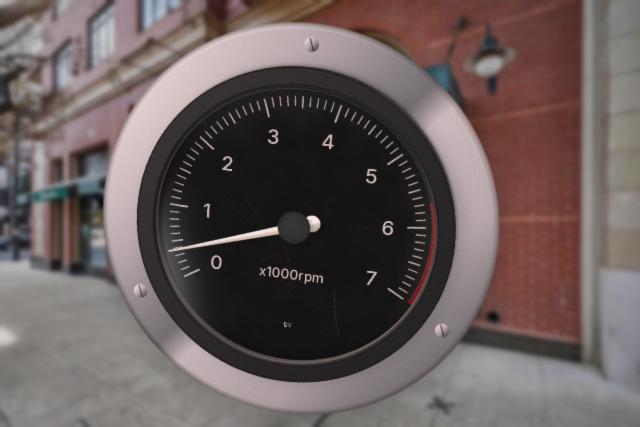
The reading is 400 (rpm)
